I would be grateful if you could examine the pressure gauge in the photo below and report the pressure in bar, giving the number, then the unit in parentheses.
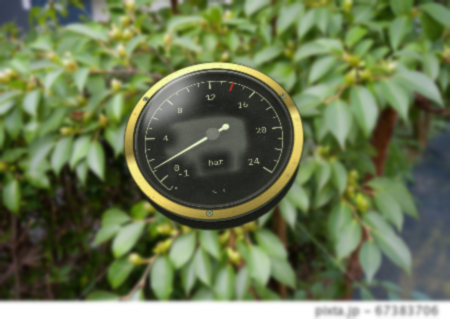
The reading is 1 (bar)
